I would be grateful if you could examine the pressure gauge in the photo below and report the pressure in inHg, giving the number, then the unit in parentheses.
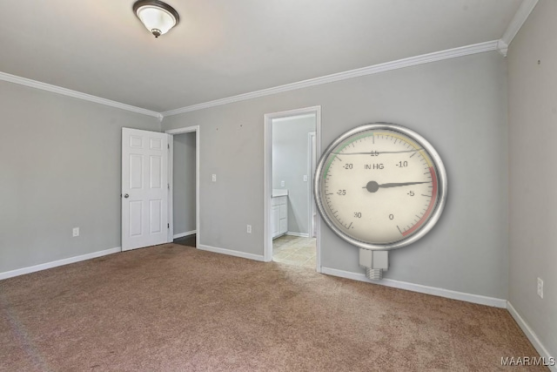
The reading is -6.5 (inHg)
